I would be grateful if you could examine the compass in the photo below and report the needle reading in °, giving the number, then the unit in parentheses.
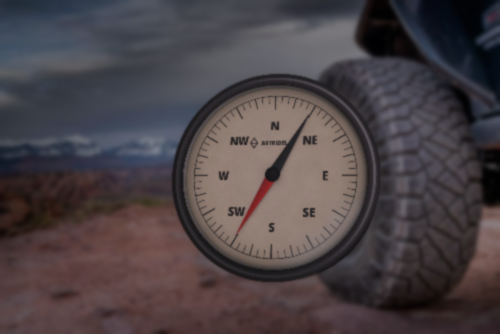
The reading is 210 (°)
